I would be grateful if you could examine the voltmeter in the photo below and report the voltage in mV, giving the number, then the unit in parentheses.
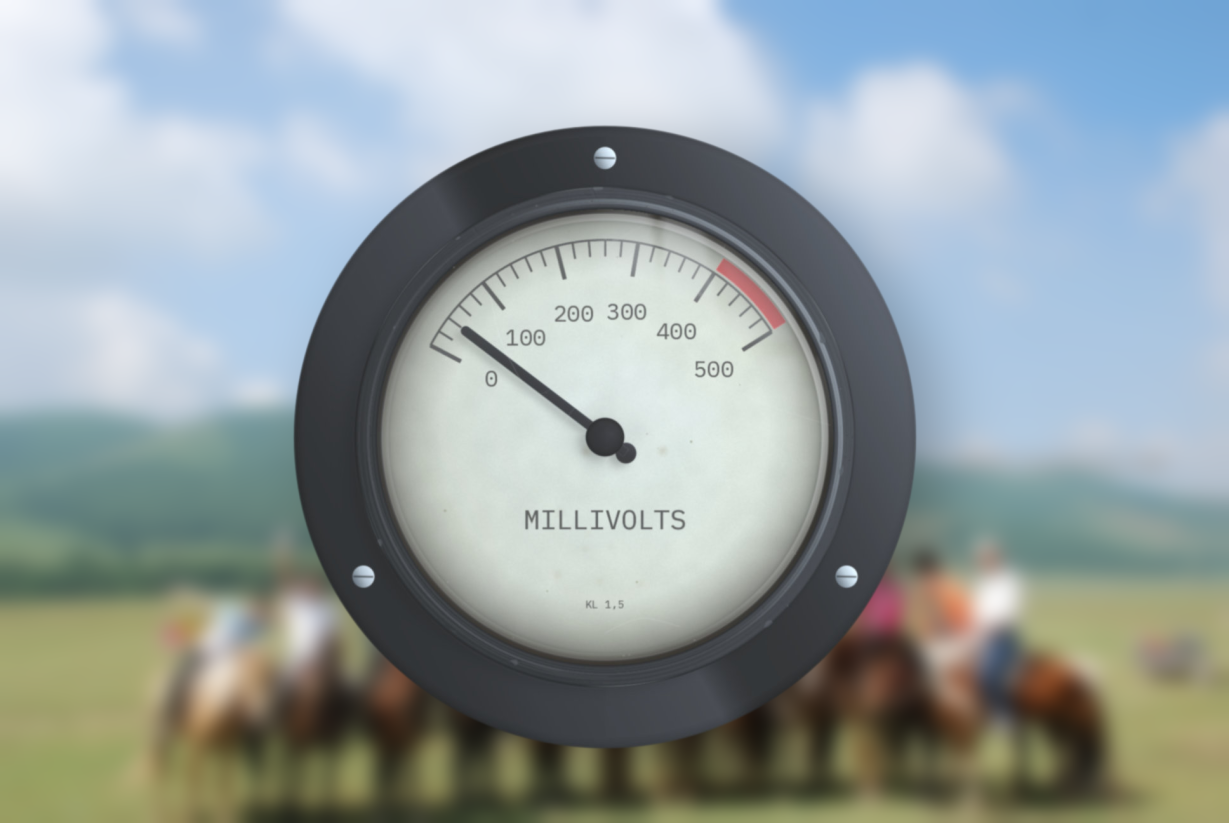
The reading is 40 (mV)
